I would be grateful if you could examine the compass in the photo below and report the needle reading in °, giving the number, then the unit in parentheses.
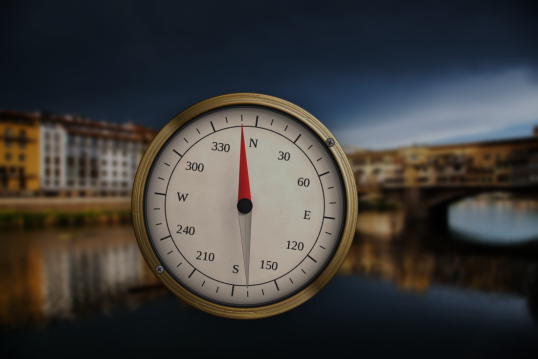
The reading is 350 (°)
